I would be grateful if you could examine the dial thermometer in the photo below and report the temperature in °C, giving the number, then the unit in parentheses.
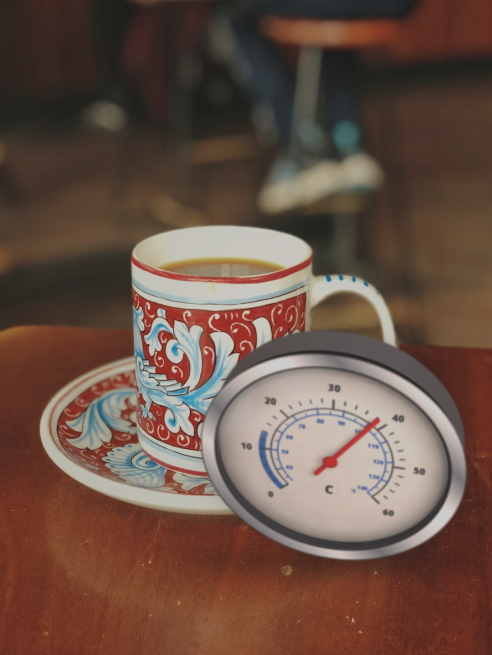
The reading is 38 (°C)
